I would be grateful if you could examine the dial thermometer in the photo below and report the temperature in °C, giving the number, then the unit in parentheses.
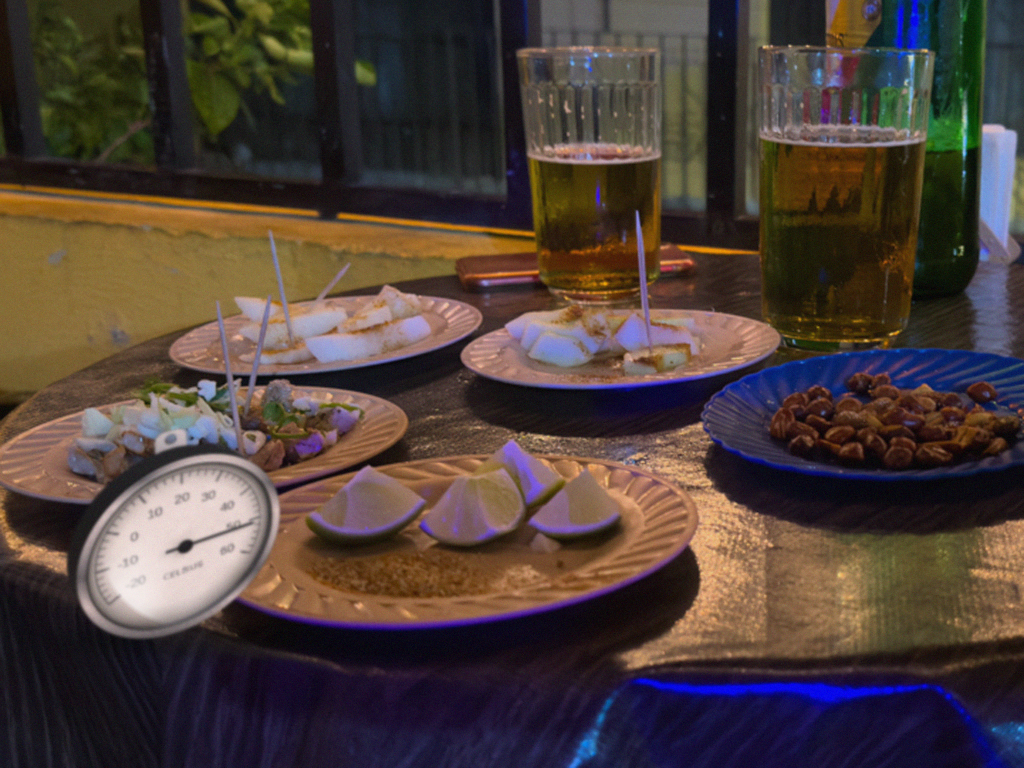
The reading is 50 (°C)
